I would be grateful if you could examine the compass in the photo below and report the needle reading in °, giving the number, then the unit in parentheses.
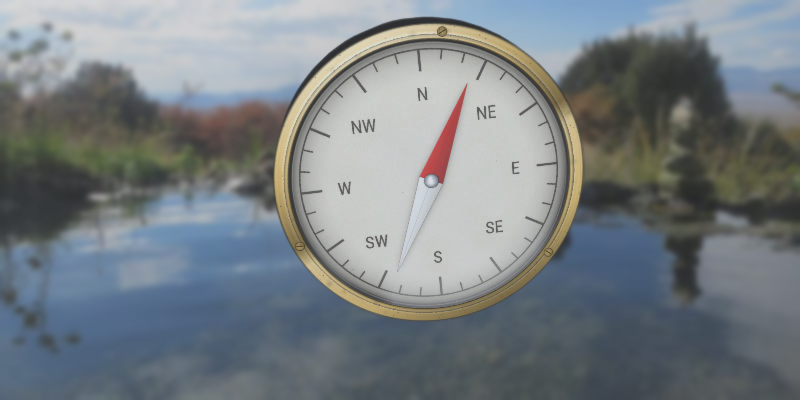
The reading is 25 (°)
